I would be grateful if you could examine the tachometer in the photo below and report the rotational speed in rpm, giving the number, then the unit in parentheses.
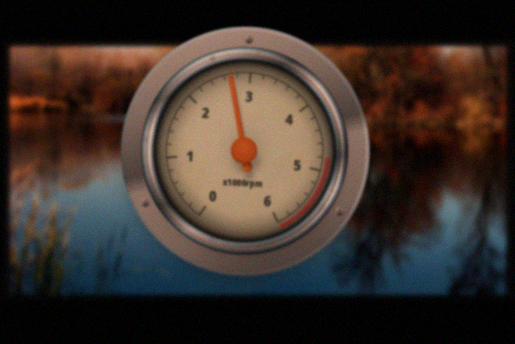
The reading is 2700 (rpm)
